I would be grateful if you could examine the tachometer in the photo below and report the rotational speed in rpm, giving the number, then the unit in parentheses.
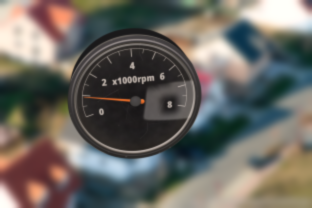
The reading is 1000 (rpm)
